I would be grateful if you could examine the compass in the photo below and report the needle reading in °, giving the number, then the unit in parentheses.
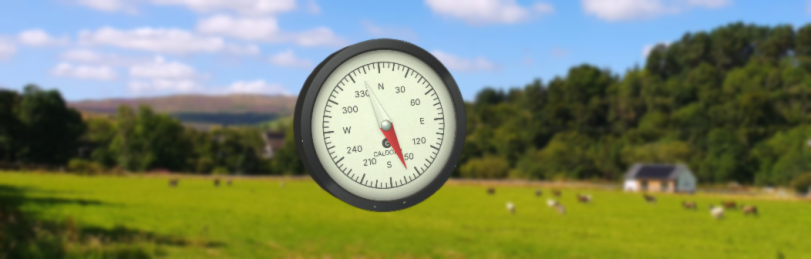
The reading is 160 (°)
